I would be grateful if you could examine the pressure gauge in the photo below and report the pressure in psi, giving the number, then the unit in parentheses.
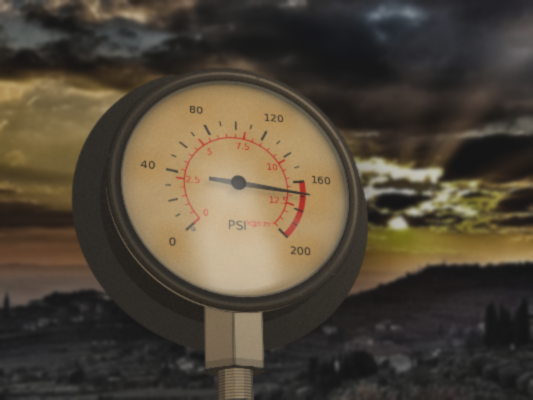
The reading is 170 (psi)
